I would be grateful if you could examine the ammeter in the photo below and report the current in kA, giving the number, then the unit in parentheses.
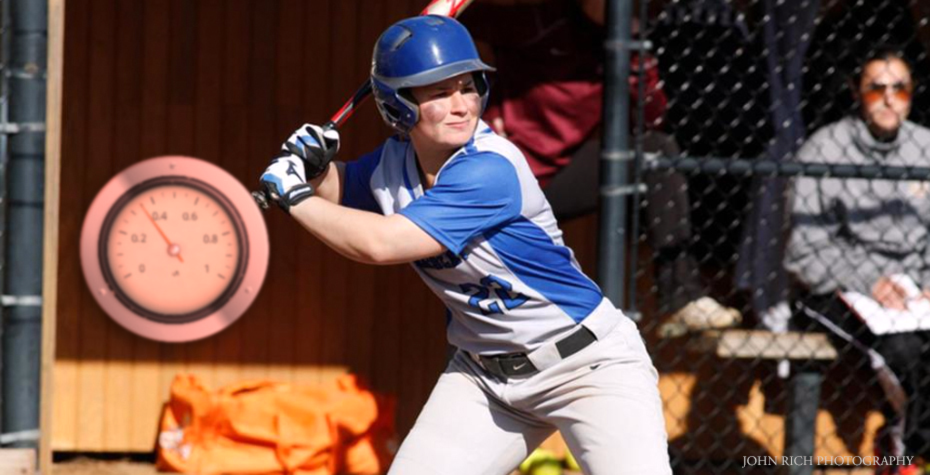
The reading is 0.35 (kA)
